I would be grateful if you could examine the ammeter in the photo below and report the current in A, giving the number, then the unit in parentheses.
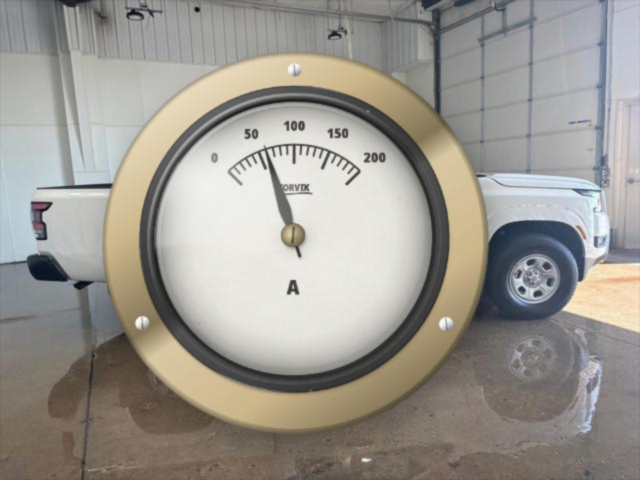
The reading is 60 (A)
